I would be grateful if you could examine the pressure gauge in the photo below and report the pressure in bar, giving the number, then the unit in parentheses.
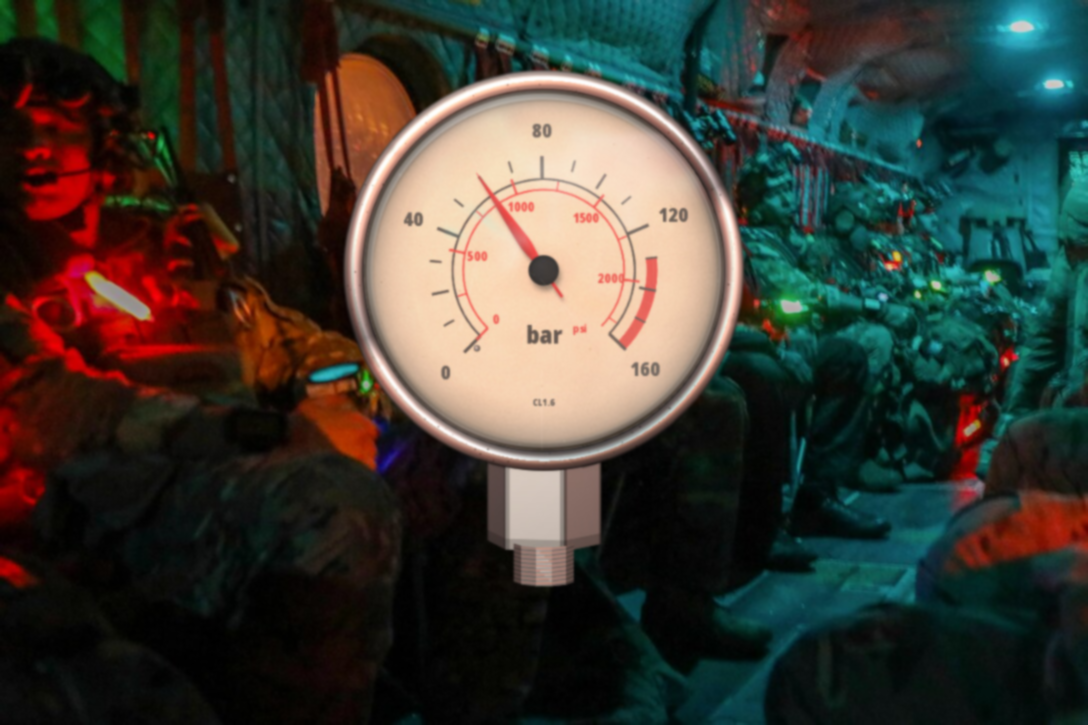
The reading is 60 (bar)
